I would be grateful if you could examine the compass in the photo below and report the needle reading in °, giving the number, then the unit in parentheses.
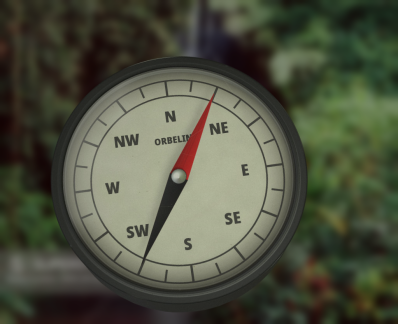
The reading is 30 (°)
